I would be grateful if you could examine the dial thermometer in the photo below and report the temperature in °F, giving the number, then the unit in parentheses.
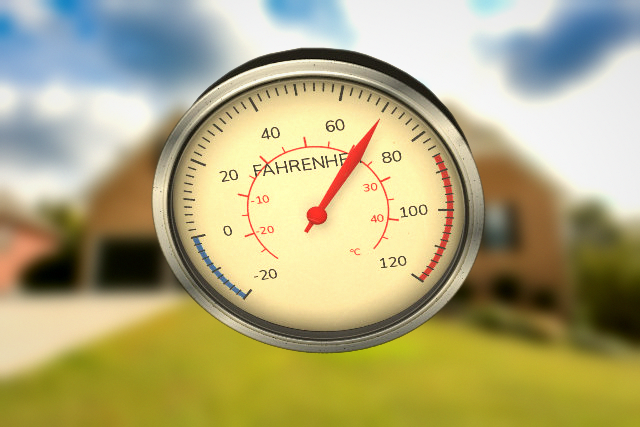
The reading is 70 (°F)
